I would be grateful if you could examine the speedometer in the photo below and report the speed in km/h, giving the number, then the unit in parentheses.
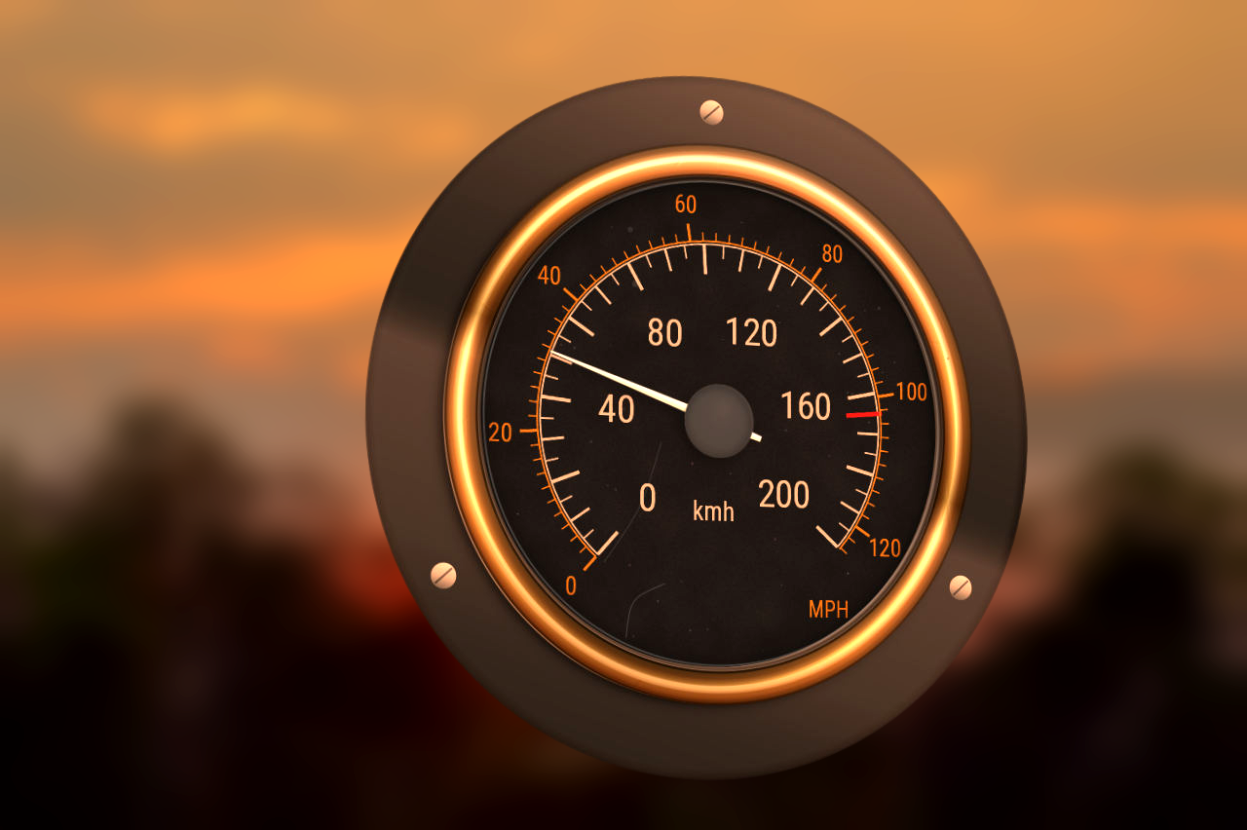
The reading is 50 (km/h)
